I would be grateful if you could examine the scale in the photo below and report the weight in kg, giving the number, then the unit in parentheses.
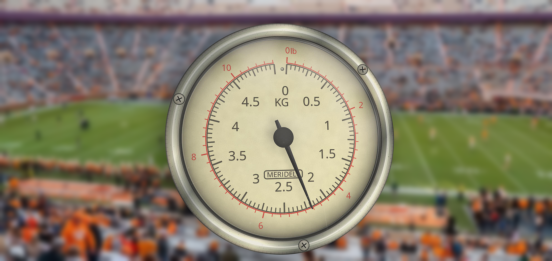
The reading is 2.2 (kg)
